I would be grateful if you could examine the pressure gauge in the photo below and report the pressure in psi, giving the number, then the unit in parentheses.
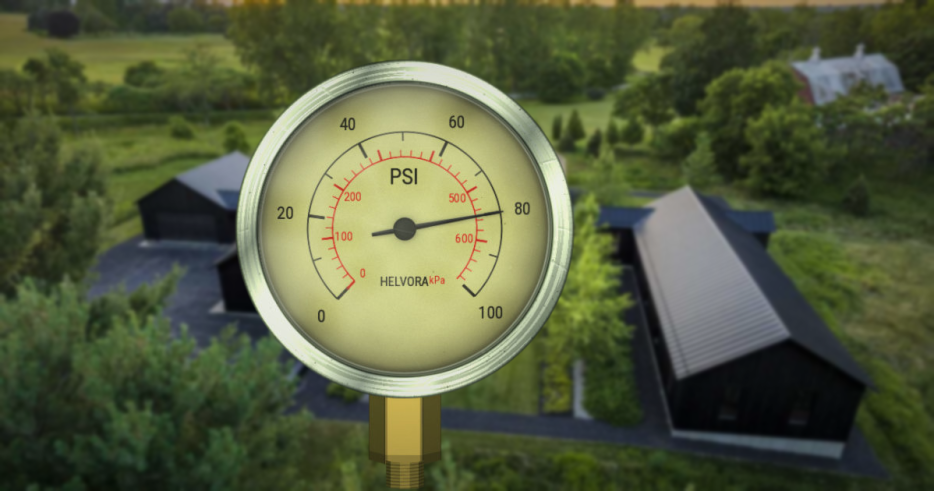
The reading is 80 (psi)
